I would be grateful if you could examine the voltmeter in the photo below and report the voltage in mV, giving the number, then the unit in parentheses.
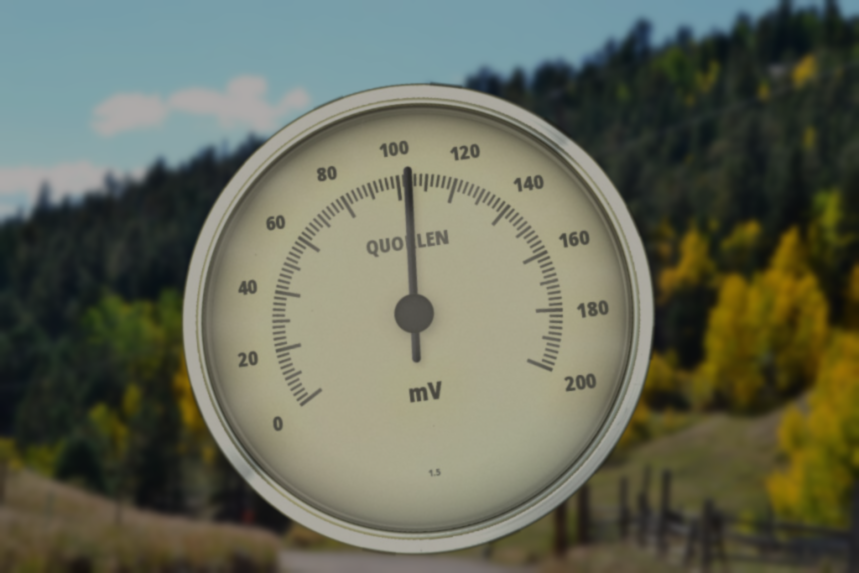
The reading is 104 (mV)
